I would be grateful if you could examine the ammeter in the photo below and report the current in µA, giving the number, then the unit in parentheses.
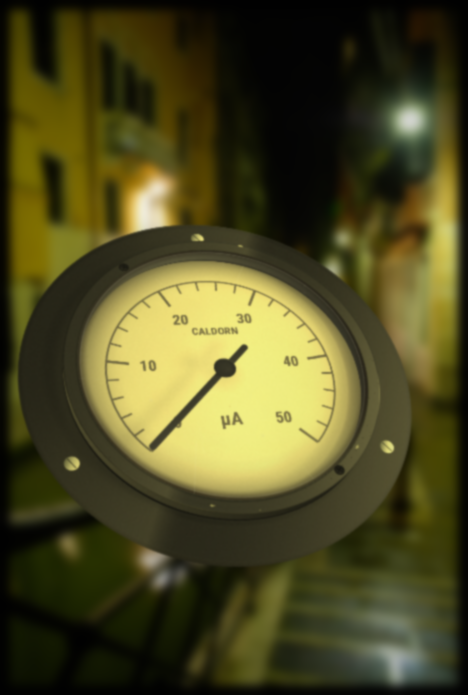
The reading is 0 (µA)
